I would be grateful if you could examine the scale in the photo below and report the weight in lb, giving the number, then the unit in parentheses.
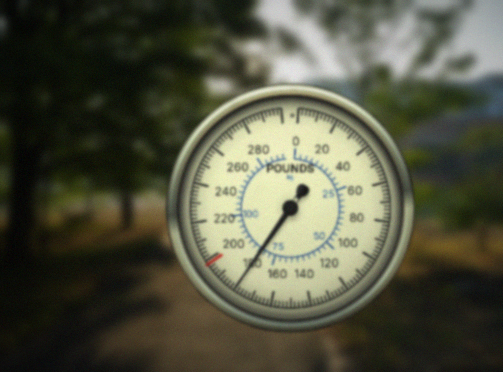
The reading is 180 (lb)
